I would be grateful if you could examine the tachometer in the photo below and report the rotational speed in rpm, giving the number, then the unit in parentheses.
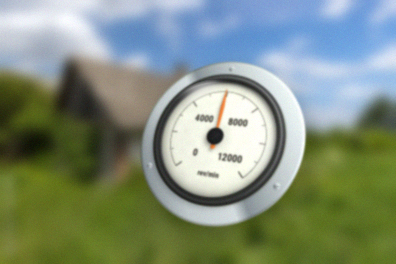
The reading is 6000 (rpm)
